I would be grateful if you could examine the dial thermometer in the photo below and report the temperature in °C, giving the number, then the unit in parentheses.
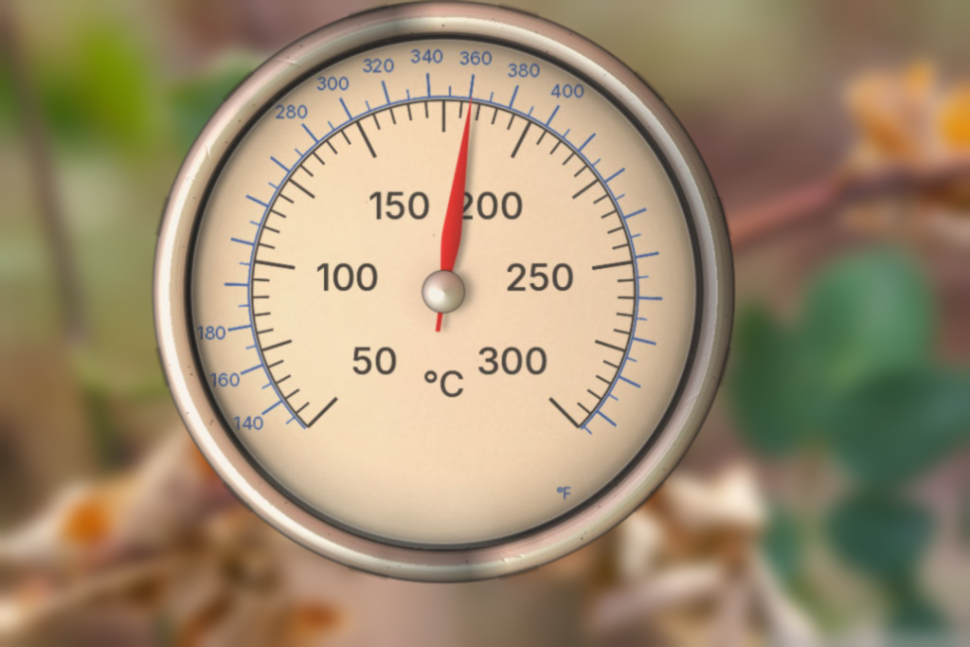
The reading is 182.5 (°C)
